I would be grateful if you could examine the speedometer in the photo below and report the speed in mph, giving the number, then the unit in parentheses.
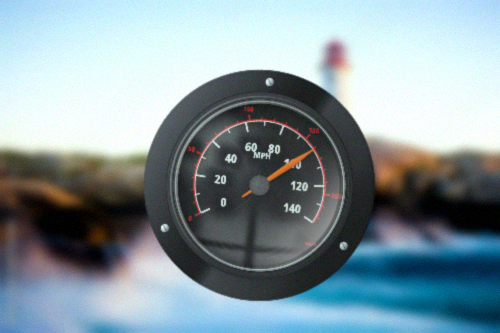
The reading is 100 (mph)
